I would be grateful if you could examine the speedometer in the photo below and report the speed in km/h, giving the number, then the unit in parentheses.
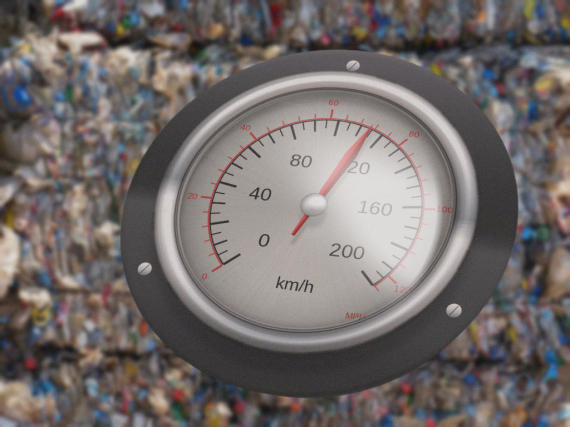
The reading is 115 (km/h)
